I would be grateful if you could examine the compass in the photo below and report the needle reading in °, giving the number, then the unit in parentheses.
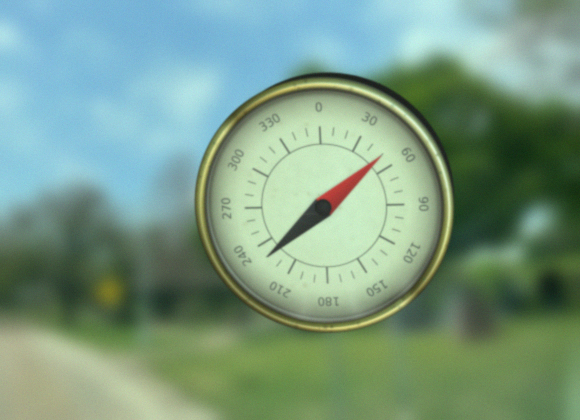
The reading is 50 (°)
